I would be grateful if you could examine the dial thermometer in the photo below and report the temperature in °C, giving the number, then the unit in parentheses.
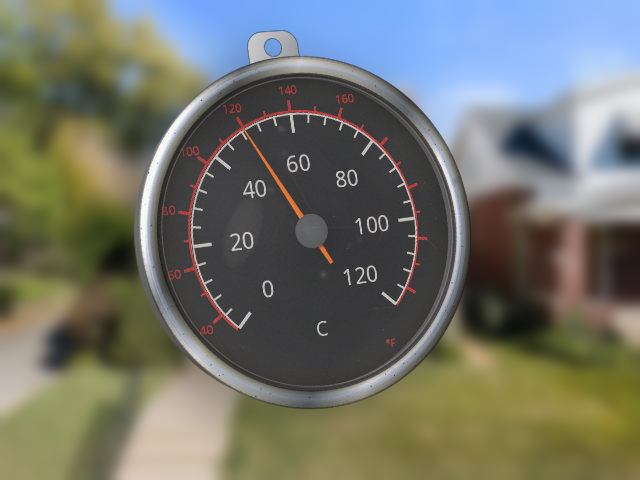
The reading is 48 (°C)
